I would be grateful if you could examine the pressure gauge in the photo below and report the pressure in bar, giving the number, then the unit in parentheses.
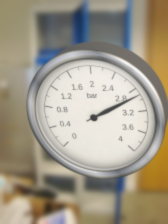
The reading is 2.9 (bar)
